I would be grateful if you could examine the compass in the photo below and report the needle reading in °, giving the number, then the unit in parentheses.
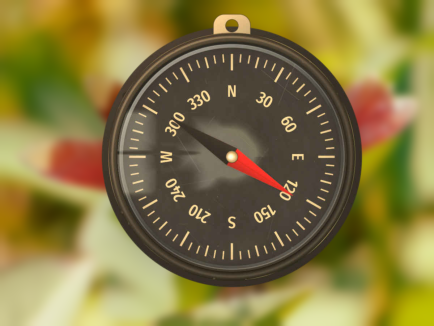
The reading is 122.5 (°)
